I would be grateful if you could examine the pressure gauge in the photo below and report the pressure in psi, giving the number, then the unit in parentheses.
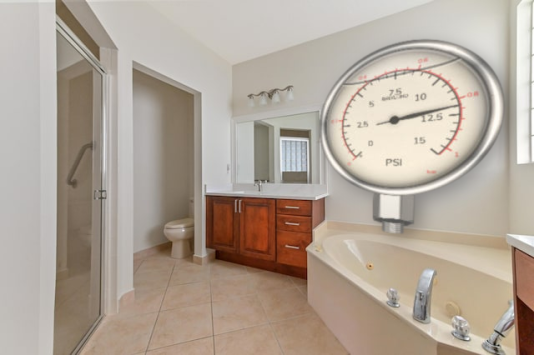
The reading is 12 (psi)
